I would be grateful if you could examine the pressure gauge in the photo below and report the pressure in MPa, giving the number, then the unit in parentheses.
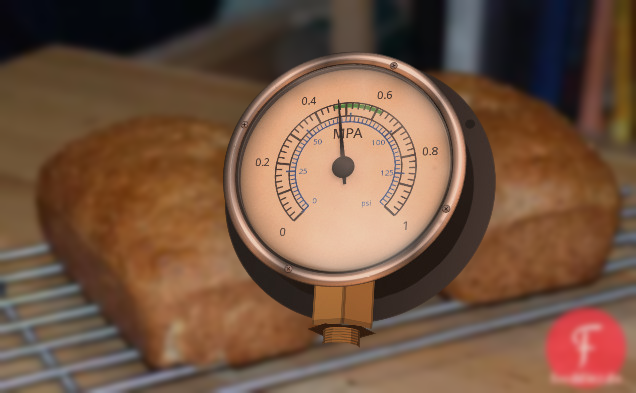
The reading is 0.48 (MPa)
